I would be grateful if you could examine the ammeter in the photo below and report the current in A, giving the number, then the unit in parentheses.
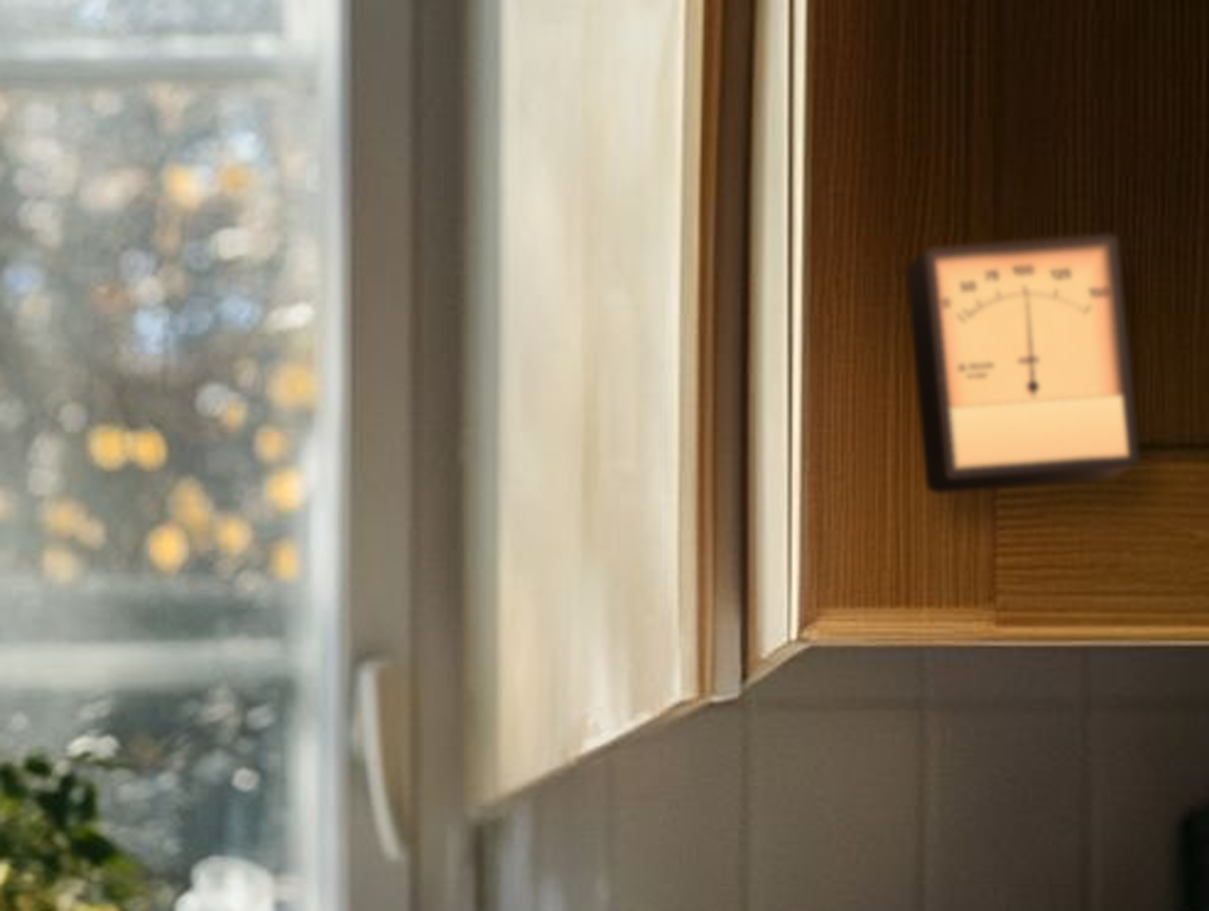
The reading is 100 (A)
